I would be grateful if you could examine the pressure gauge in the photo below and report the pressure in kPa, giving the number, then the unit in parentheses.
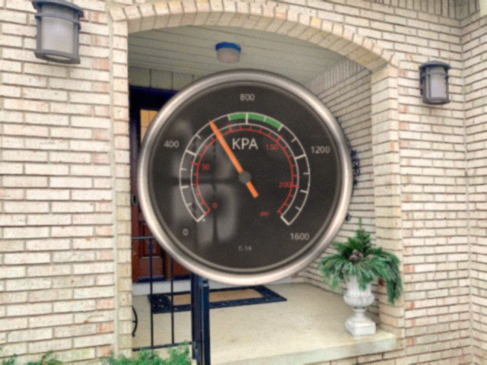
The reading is 600 (kPa)
